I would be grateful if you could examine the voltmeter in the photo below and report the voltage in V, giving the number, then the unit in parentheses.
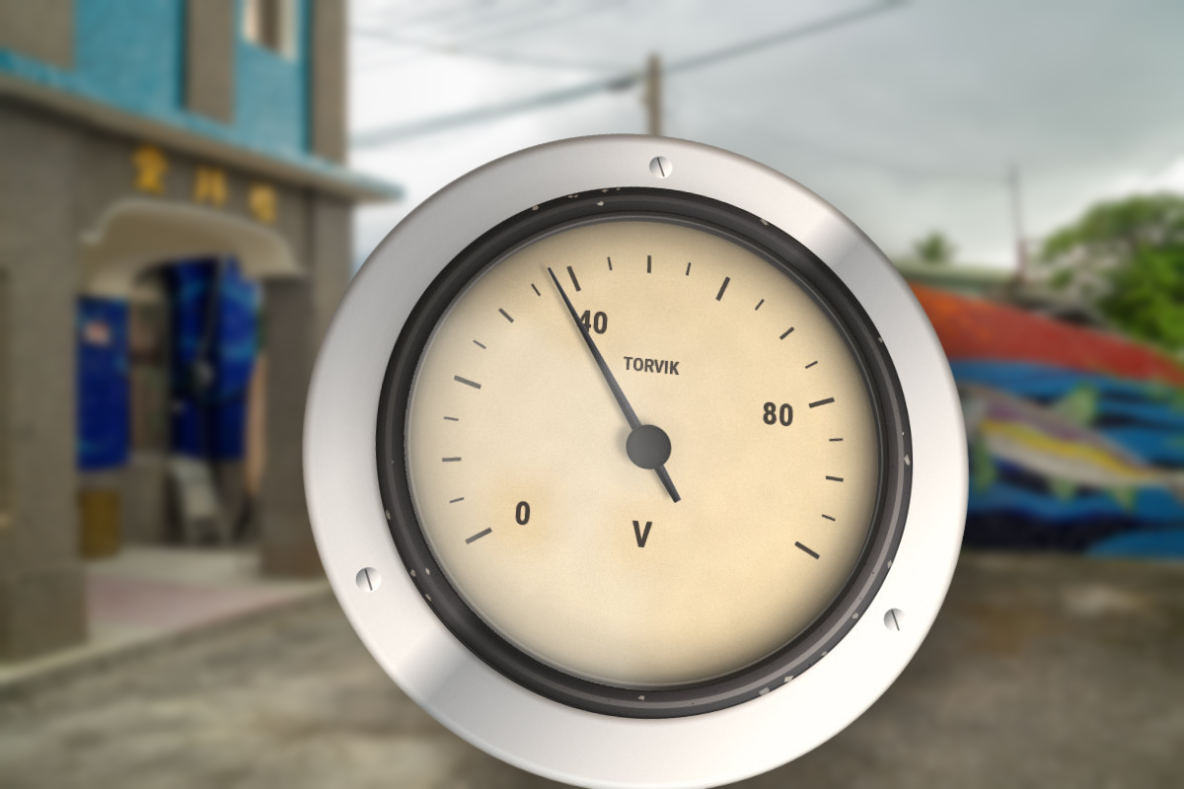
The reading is 37.5 (V)
